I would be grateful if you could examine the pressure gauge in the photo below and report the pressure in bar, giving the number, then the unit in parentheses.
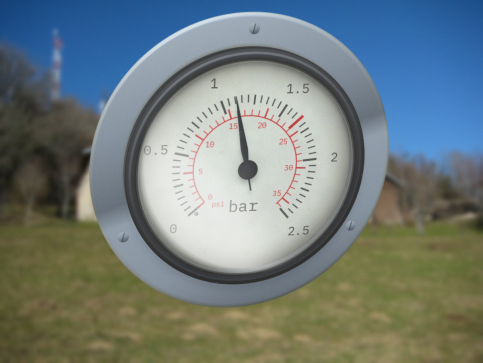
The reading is 1.1 (bar)
